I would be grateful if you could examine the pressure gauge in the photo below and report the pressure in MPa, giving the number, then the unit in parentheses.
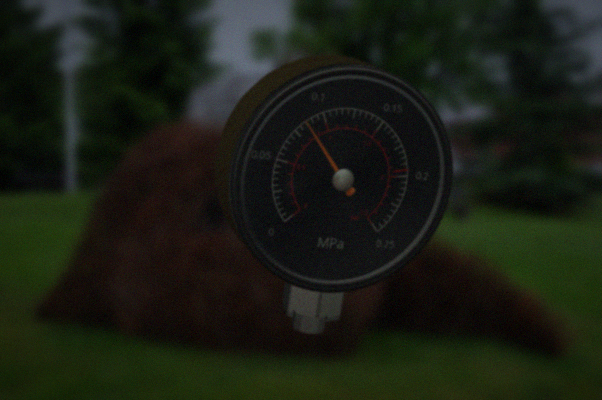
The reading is 0.085 (MPa)
